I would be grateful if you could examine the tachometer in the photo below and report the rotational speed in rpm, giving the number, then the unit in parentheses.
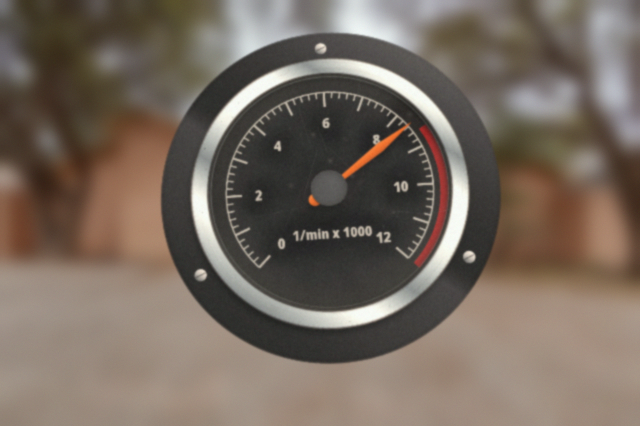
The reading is 8400 (rpm)
